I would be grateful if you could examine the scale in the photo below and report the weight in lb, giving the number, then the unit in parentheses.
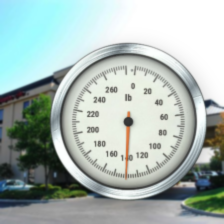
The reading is 140 (lb)
